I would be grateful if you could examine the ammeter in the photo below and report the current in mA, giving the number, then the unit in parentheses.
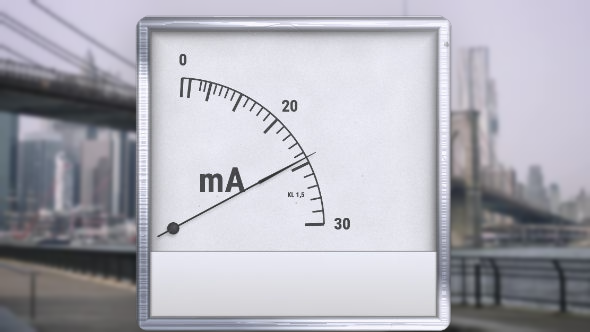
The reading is 24.5 (mA)
